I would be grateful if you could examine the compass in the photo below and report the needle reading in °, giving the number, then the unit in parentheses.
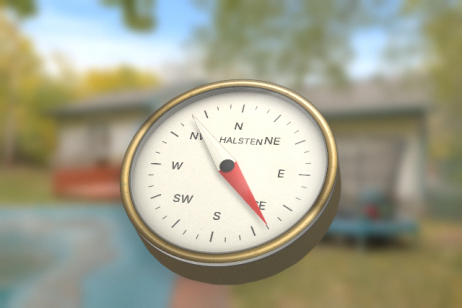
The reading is 140 (°)
